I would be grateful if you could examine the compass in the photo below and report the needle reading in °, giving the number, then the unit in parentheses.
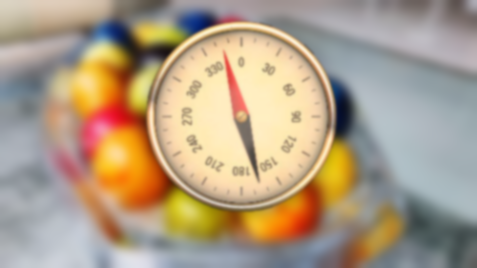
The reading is 345 (°)
